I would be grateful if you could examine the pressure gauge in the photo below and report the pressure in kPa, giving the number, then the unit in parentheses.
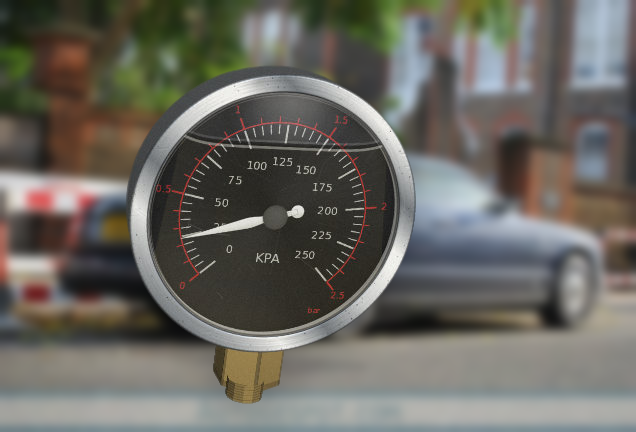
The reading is 25 (kPa)
